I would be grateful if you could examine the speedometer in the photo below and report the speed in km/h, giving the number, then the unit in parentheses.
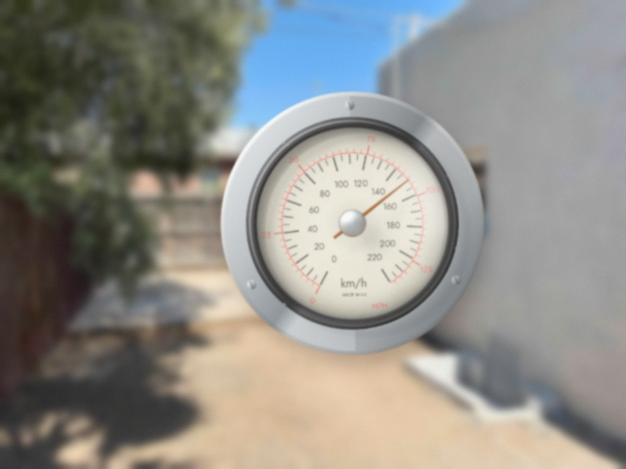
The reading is 150 (km/h)
